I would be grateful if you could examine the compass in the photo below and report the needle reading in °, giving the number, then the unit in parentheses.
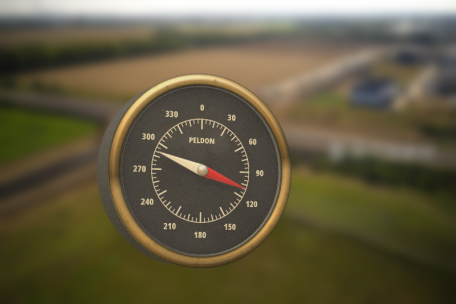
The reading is 110 (°)
